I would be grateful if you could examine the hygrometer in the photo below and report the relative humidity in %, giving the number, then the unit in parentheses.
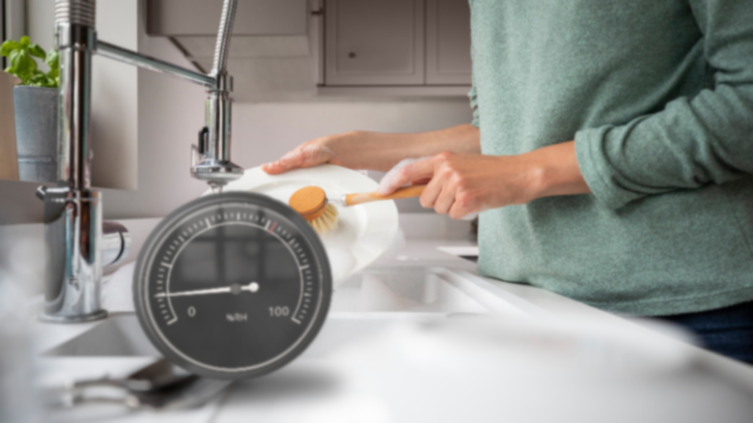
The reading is 10 (%)
